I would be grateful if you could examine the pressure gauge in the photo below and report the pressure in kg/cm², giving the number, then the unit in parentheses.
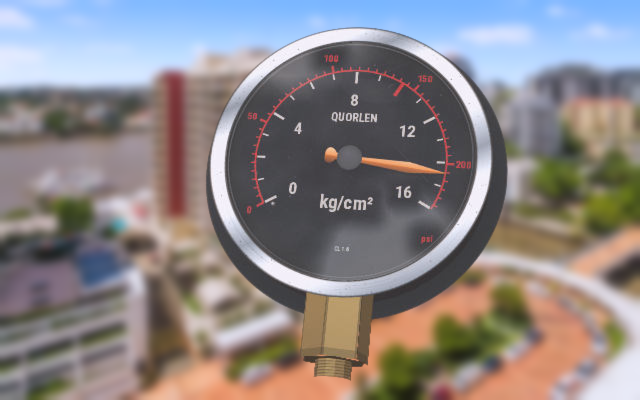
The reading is 14.5 (kg/cm²)
